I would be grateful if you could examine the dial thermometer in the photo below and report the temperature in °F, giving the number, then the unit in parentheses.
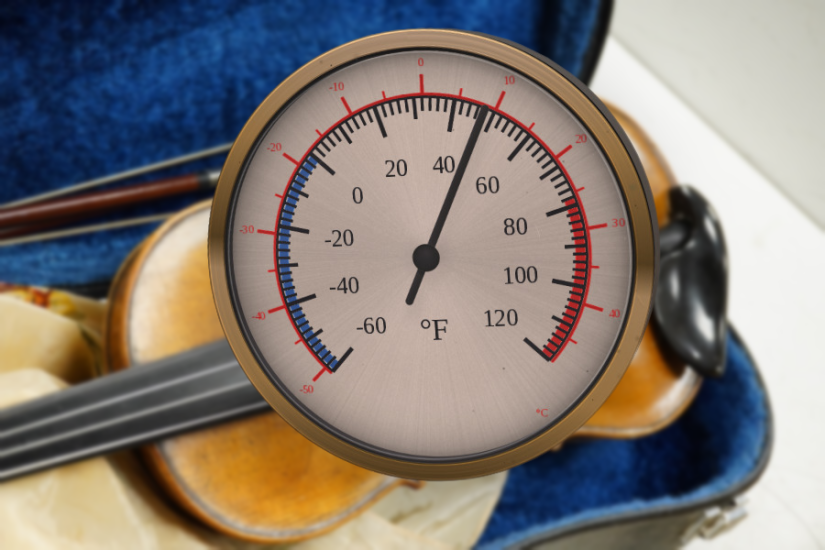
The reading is 48 (°F)
